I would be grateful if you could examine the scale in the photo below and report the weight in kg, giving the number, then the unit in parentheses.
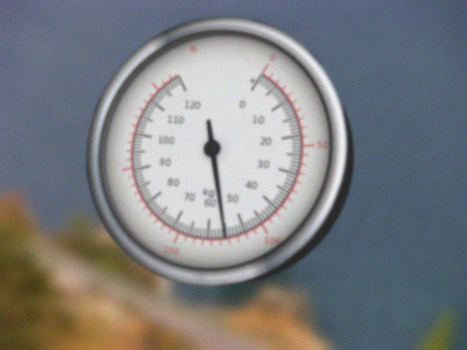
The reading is 55 (kg)
